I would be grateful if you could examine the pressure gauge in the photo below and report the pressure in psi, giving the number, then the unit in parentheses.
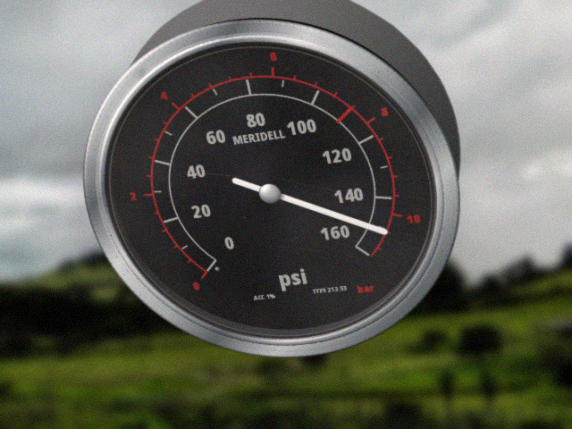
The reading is 150 (psi)
